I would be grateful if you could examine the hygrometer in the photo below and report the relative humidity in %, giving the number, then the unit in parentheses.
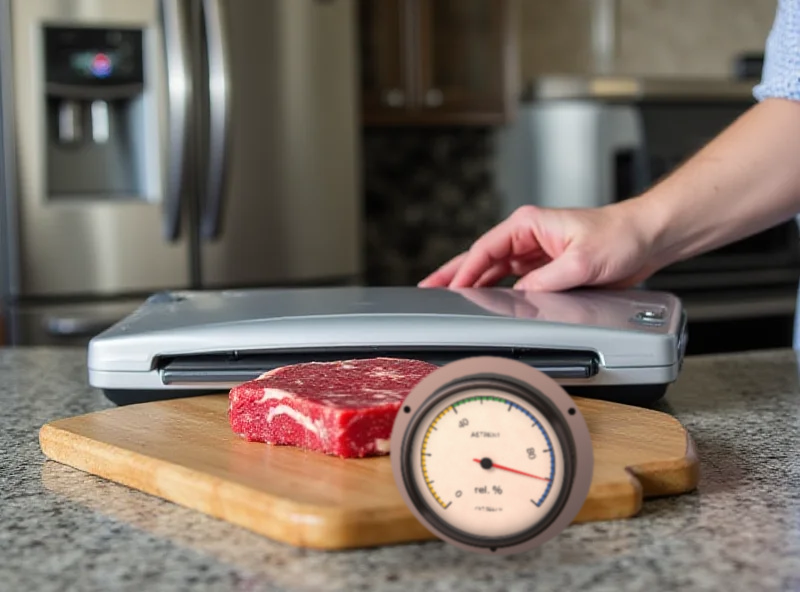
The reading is 90 (%)
